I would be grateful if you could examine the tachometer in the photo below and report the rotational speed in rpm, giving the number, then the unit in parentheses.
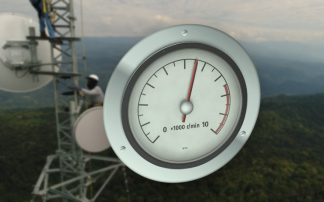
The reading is 5500 (rpm)
